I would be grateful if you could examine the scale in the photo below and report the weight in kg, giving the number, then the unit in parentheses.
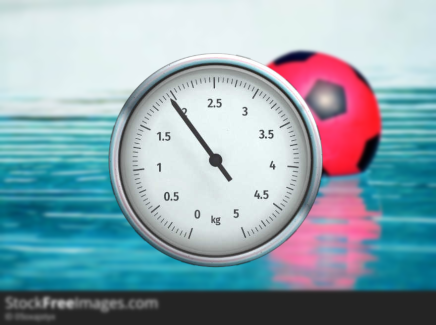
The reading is 1.95 (kg)
